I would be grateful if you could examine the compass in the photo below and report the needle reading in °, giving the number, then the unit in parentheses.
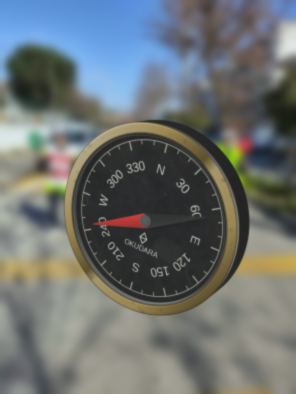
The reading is 245 (°)
